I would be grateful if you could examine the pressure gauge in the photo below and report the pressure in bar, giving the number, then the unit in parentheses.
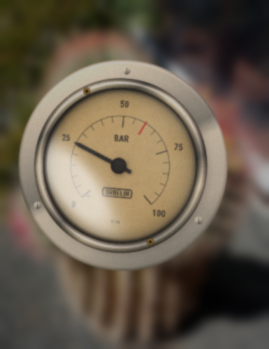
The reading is 25 (bar)
